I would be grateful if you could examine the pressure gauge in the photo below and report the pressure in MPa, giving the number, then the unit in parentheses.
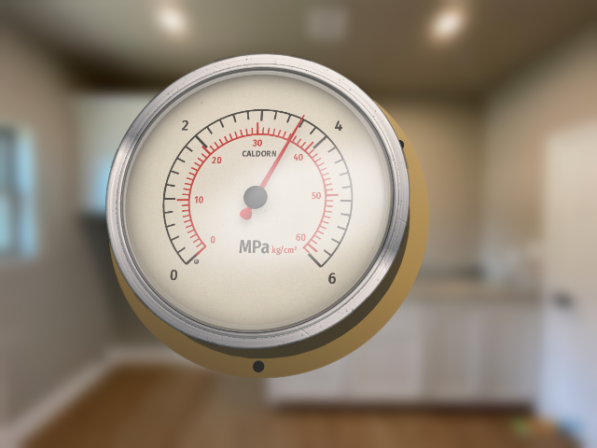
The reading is 3.6 (MPa)
